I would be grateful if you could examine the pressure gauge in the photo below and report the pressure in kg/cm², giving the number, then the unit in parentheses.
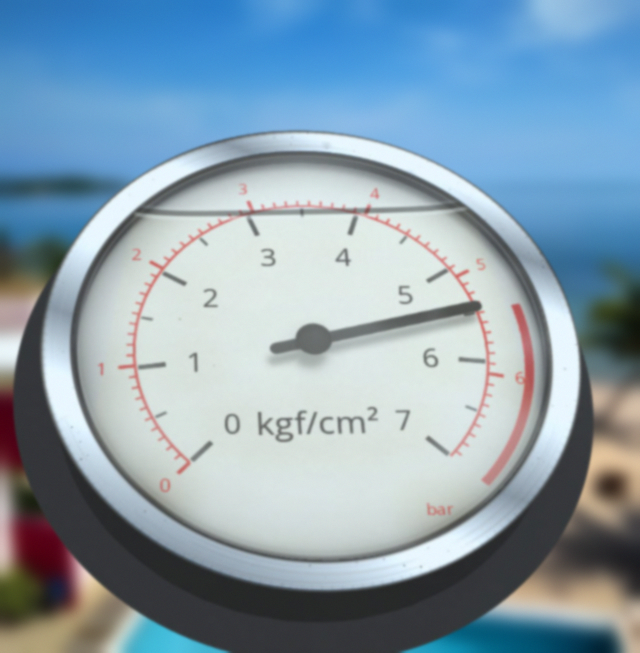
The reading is 5.5 (kg/cm²)
